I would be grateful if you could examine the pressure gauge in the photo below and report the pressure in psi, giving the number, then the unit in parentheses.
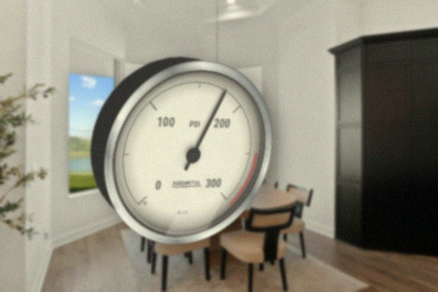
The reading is 175 (psi)
